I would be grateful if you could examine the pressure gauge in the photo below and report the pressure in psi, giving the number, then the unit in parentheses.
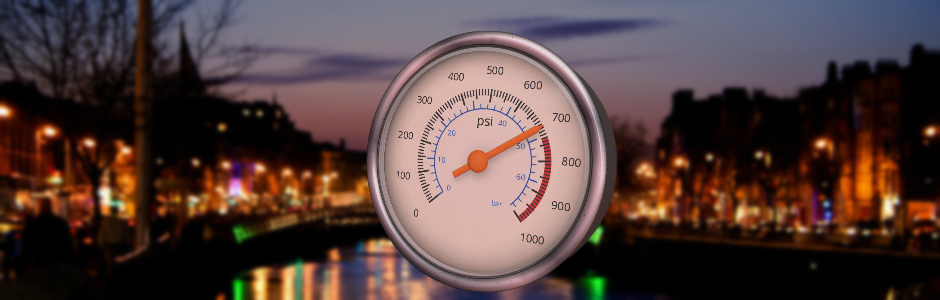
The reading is 700 (psi)
